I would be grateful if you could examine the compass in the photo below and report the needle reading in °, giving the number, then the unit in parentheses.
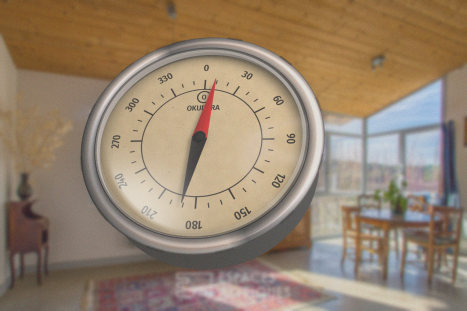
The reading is 10 (°)
